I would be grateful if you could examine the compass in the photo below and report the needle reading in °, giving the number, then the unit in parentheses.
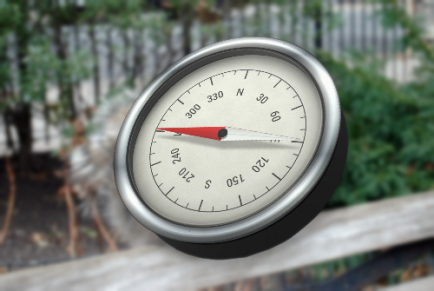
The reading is 270 (°)
